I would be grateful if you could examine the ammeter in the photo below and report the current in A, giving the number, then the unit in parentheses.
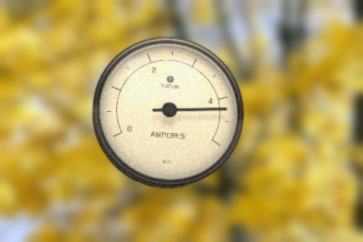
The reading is 4.25 (A)
